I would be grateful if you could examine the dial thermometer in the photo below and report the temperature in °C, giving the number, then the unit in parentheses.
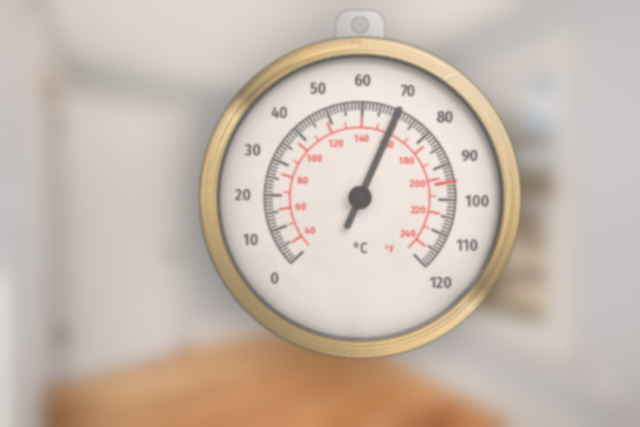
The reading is 70 (°C)
